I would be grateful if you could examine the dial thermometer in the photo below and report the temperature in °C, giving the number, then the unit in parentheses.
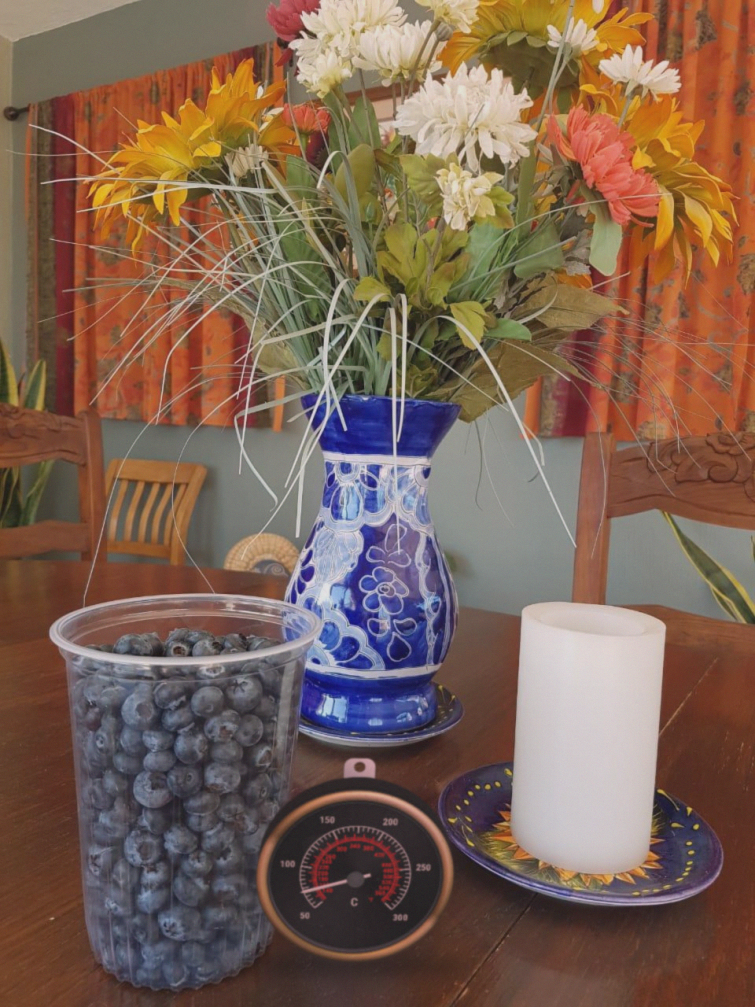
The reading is 75 (°C)
